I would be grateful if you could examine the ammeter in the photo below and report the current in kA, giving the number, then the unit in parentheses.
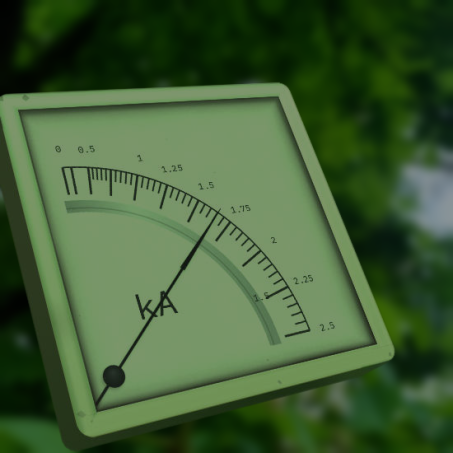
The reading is 1.65 (kA)
